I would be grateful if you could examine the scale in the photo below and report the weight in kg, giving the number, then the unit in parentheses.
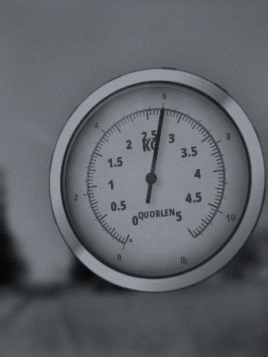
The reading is 2.75 (kg)
